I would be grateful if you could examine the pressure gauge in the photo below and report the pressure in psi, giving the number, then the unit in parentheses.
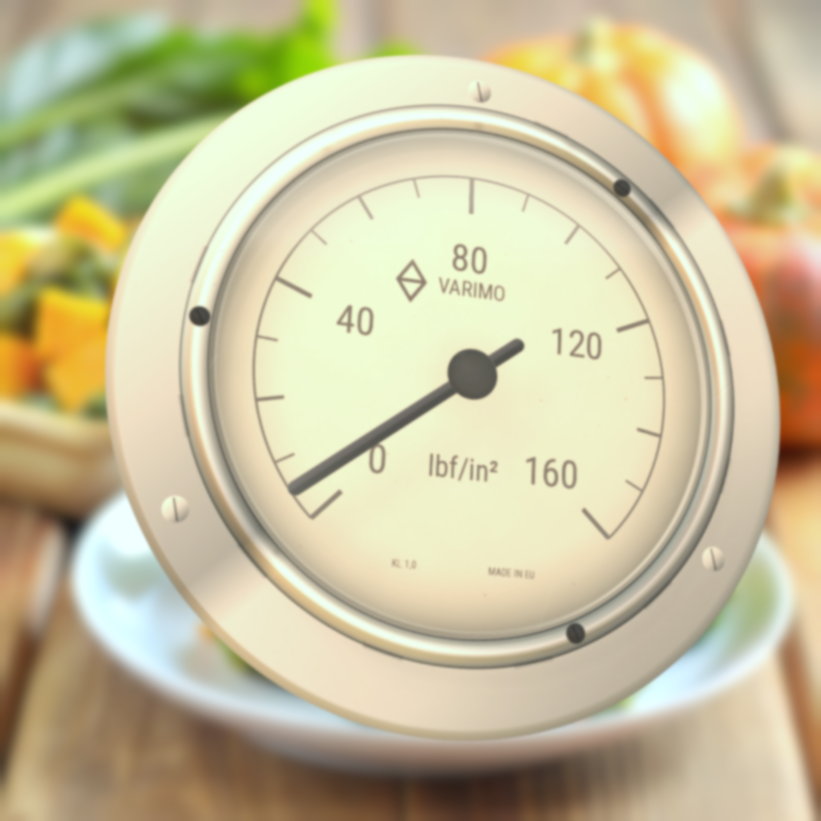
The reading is 5 (psi)
